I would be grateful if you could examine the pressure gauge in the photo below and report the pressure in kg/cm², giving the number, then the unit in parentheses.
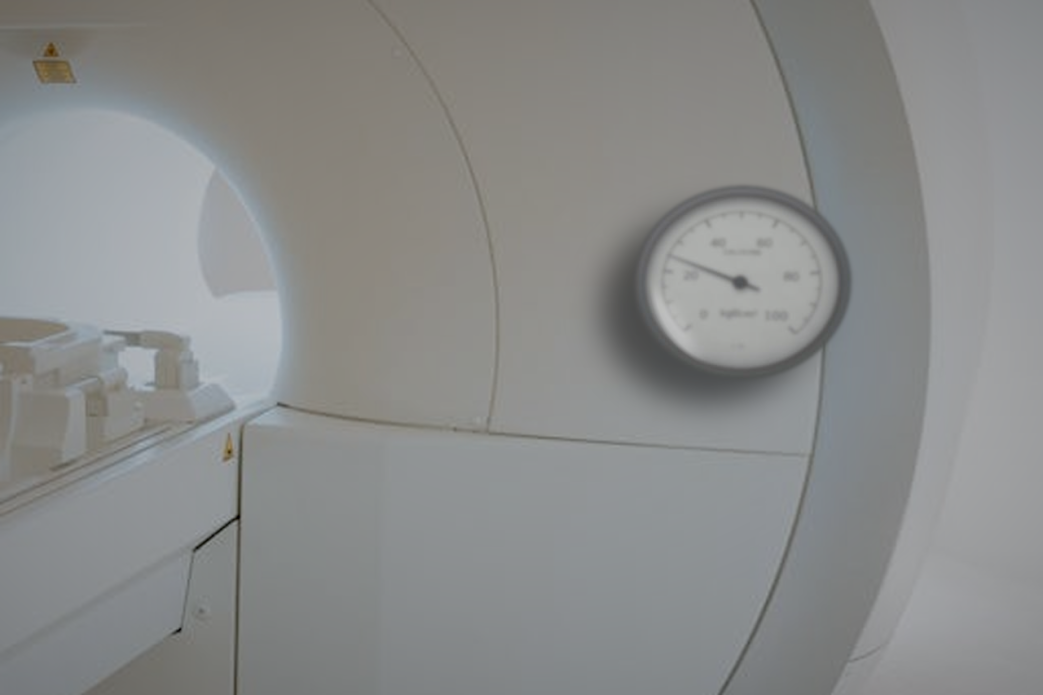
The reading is 25 (kg/cm²)
